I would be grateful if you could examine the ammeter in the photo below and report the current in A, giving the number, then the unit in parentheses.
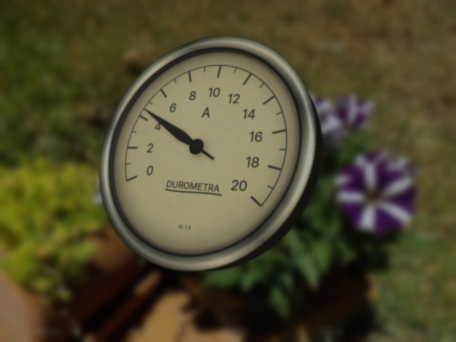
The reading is 4.5 (A)
